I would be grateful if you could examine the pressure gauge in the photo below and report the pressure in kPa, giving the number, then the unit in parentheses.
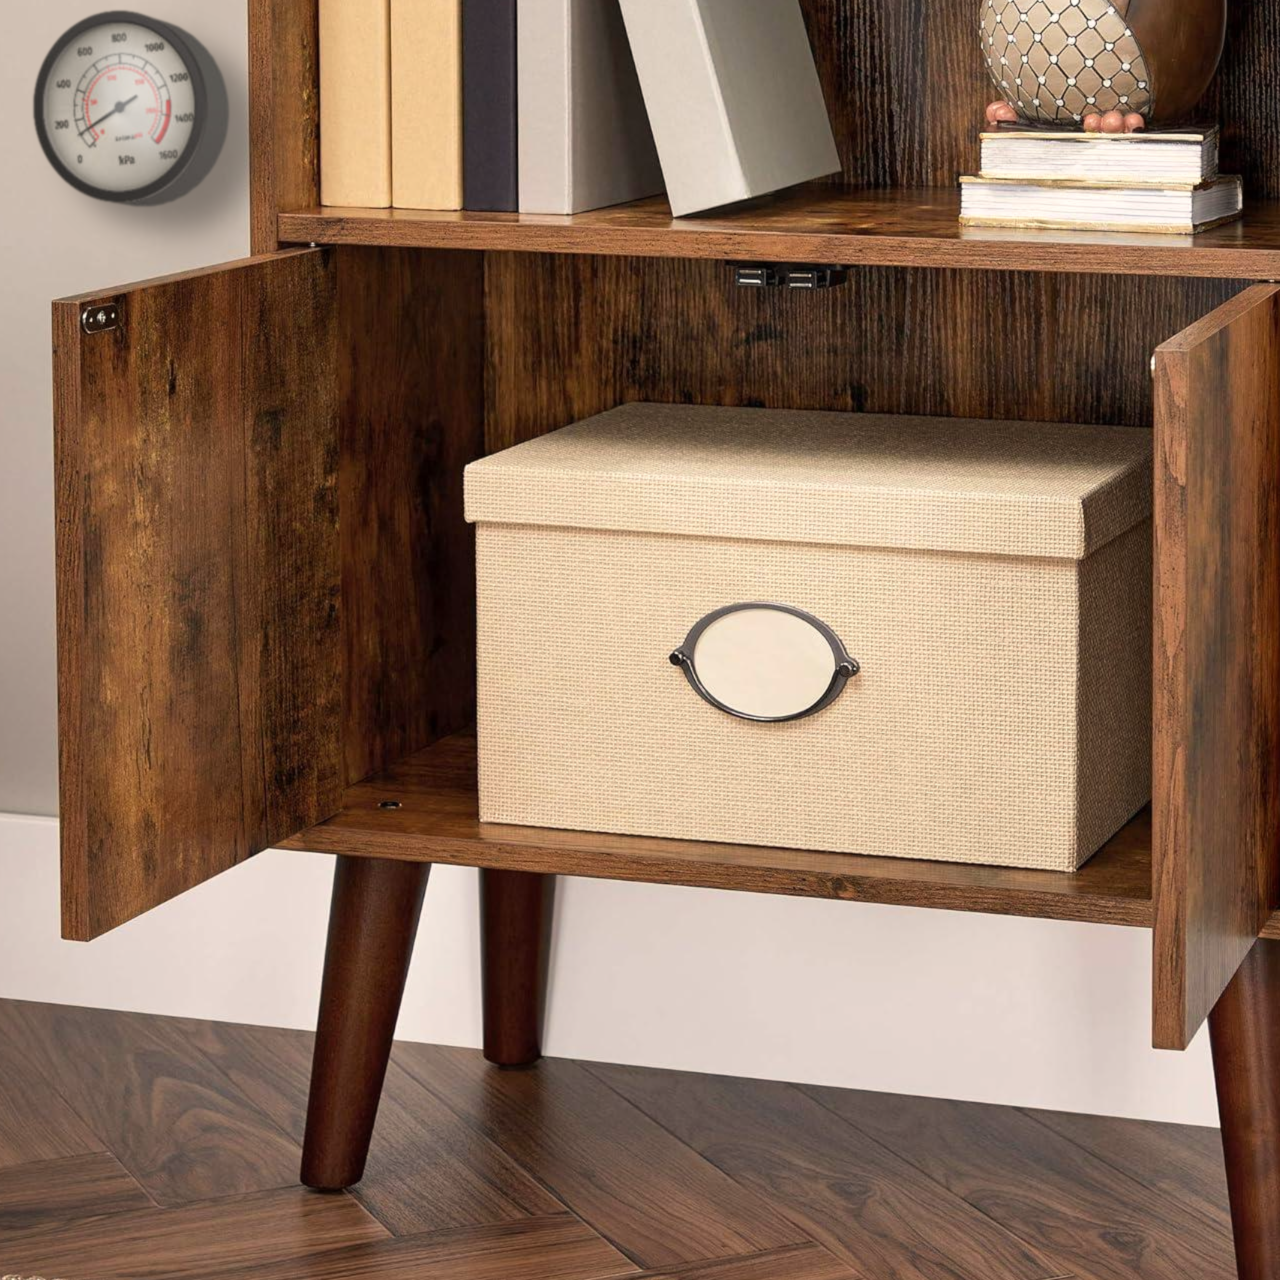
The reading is 100 (kPa)
